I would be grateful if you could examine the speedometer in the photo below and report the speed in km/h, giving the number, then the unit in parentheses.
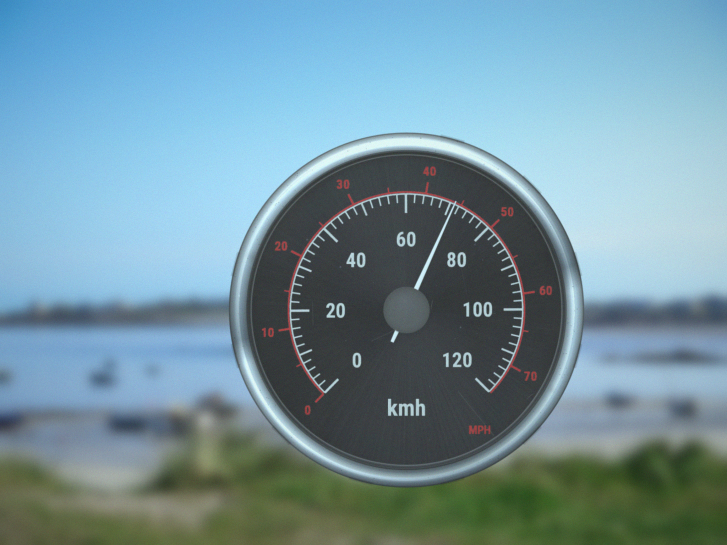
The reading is 71 (km/h)
